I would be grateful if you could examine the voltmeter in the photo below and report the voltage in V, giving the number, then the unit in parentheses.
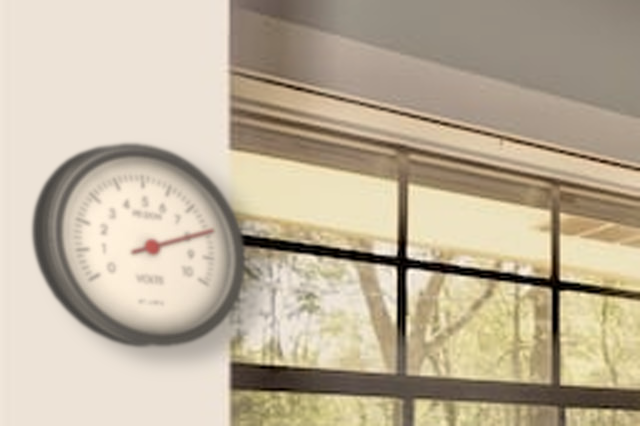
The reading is 8 (V)
